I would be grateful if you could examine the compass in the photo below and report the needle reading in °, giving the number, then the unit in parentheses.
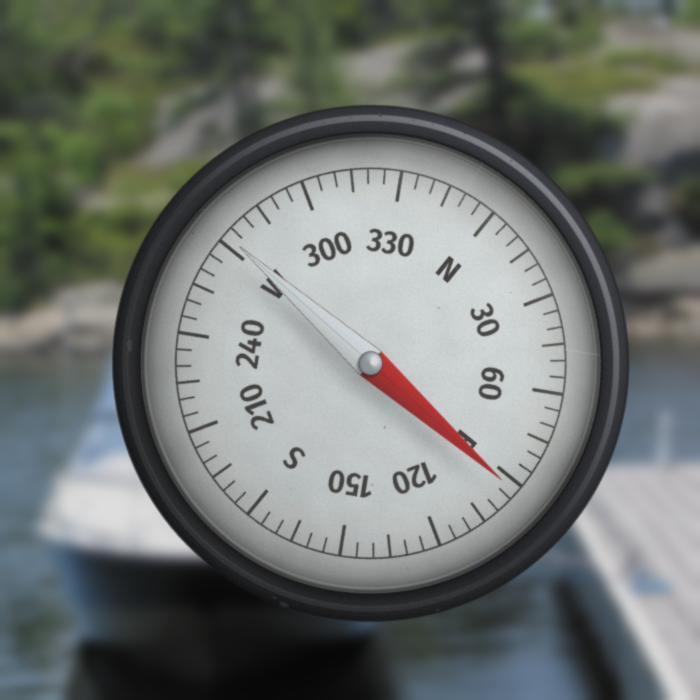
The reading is 92.5 (°)
